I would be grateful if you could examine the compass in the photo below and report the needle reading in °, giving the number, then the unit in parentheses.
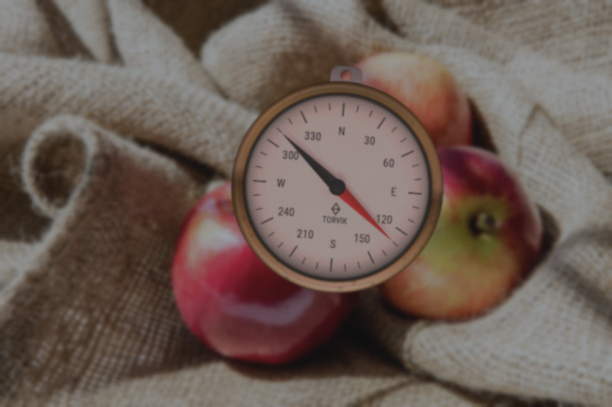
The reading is 130 (°)
